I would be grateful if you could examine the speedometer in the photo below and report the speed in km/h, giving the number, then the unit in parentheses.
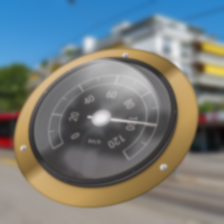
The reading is 100 (km/h)
